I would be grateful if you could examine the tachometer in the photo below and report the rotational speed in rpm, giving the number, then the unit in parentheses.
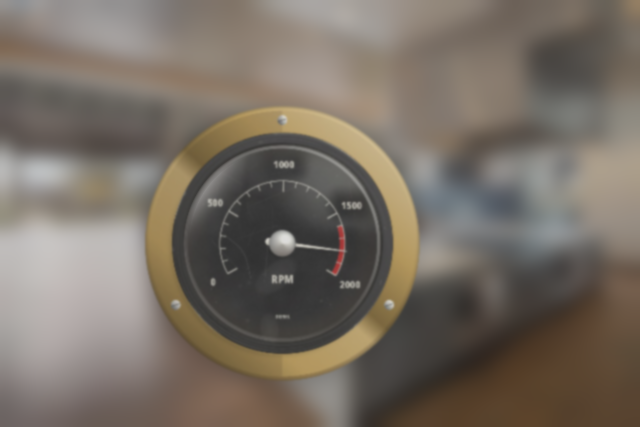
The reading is 1800 (rpm)
